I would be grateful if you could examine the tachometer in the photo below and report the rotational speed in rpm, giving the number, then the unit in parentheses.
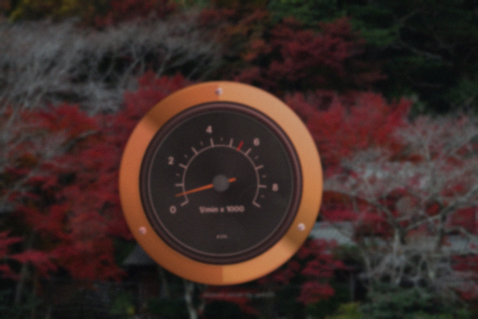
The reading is 500 (rpm)
